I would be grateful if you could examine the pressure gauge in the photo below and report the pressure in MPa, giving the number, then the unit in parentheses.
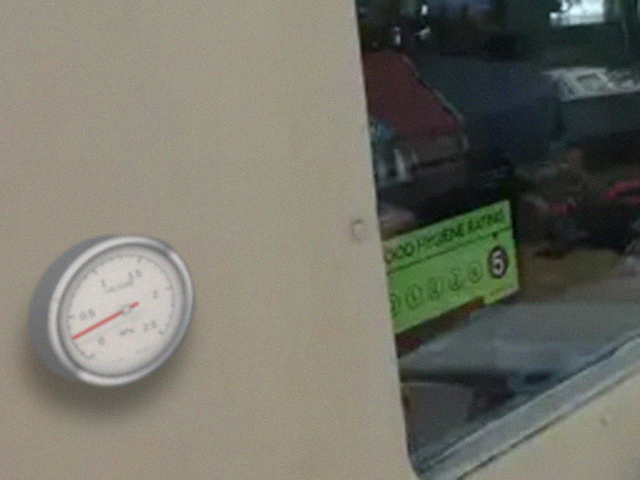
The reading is 0.3 (MPa)
